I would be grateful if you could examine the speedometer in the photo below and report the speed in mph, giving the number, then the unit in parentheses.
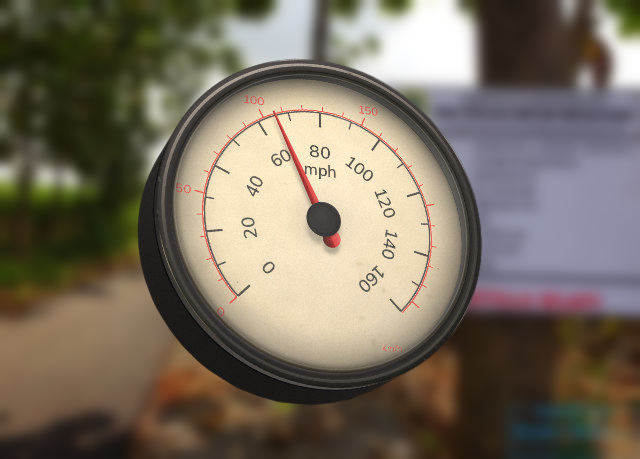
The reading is 65 (mph)
